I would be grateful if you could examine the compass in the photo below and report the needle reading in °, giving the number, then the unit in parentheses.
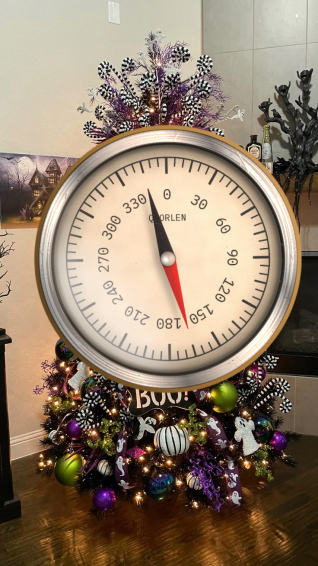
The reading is 165 (°)
